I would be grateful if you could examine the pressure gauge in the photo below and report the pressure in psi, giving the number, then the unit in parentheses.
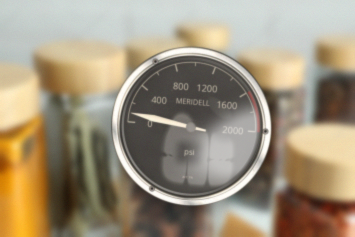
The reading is 100 (psi)
